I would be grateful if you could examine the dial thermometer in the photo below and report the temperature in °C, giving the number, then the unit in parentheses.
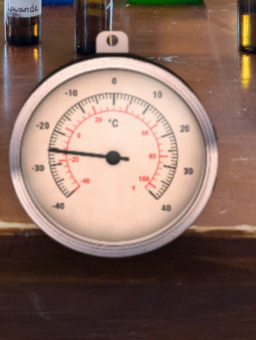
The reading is -25 (°C)
